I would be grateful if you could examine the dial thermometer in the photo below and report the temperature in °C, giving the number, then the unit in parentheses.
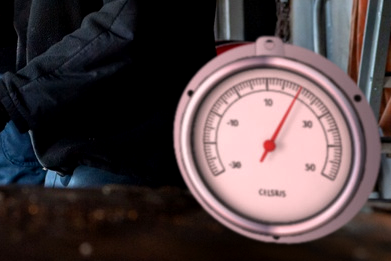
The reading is 20 (°C)
